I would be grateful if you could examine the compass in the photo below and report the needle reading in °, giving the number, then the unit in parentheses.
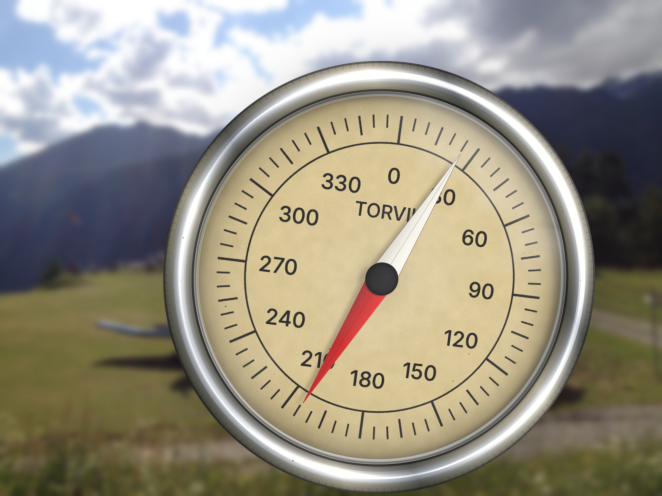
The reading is 205 (°)
